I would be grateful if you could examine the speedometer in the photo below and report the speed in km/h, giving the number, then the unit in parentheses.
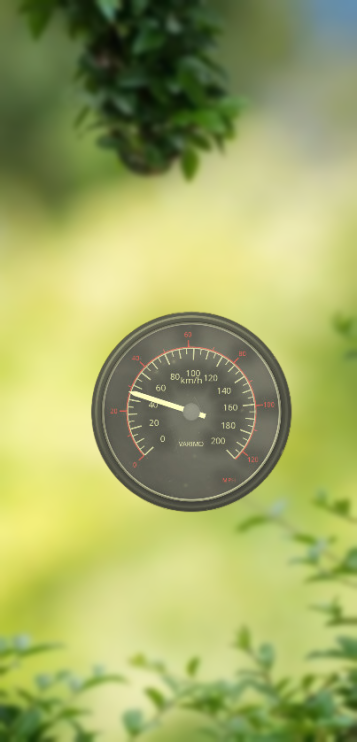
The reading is 45 (km/h)
